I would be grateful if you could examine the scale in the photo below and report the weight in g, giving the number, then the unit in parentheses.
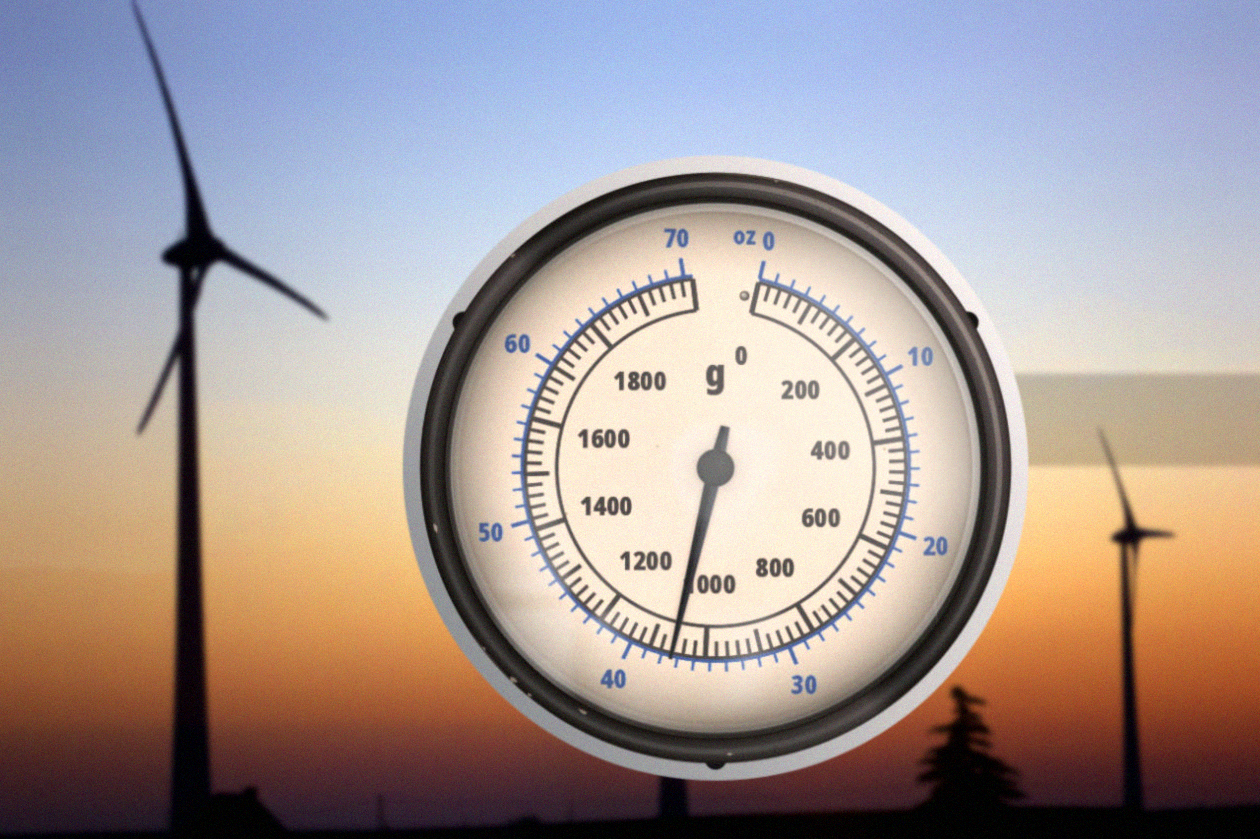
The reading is 1060 (g)
